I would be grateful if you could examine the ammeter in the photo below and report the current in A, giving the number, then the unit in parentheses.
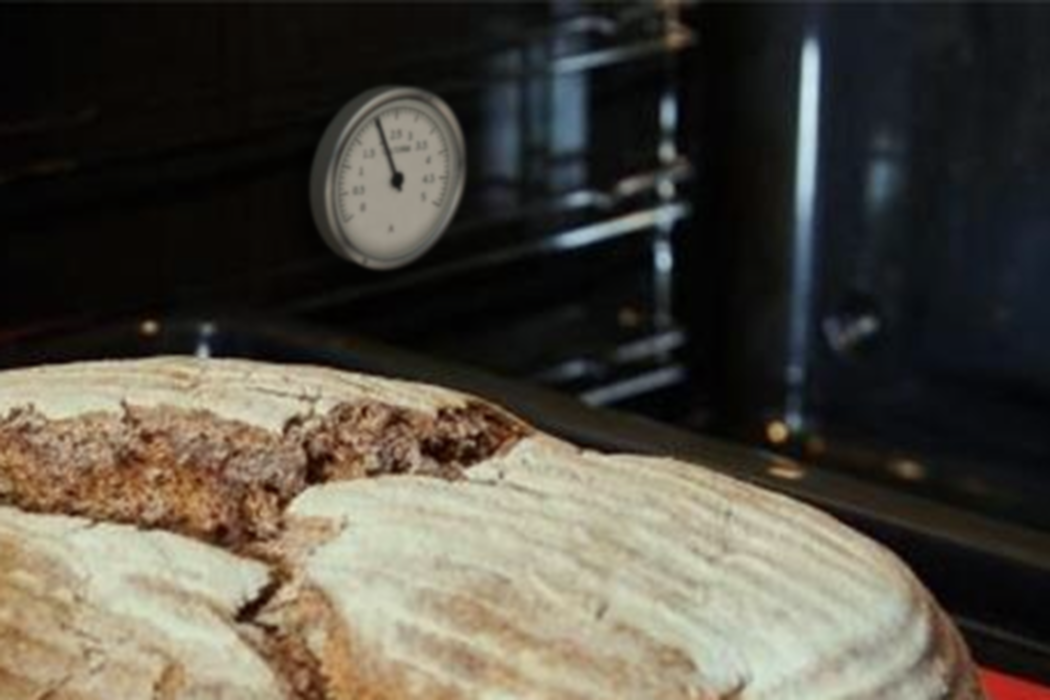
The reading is 2 (A)
